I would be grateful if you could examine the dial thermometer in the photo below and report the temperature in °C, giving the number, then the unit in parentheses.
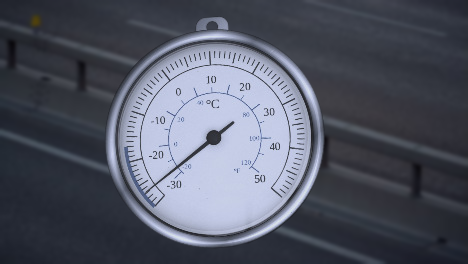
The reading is -27 (°C)
